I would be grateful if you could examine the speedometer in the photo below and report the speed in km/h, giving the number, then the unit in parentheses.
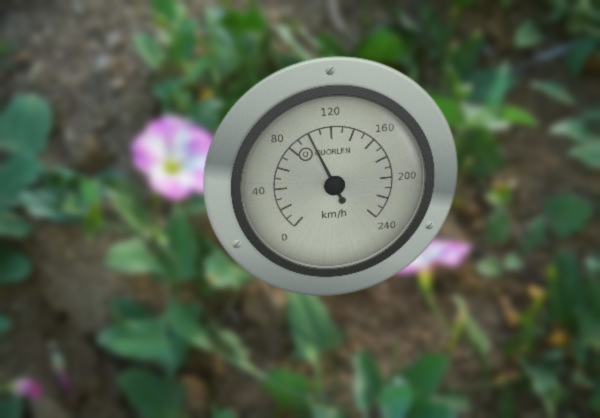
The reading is 100 (km/h)
